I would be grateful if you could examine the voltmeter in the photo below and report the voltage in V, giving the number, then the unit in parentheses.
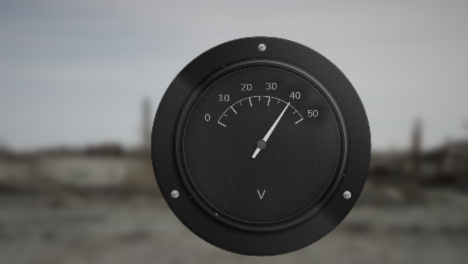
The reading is 40 (V)
